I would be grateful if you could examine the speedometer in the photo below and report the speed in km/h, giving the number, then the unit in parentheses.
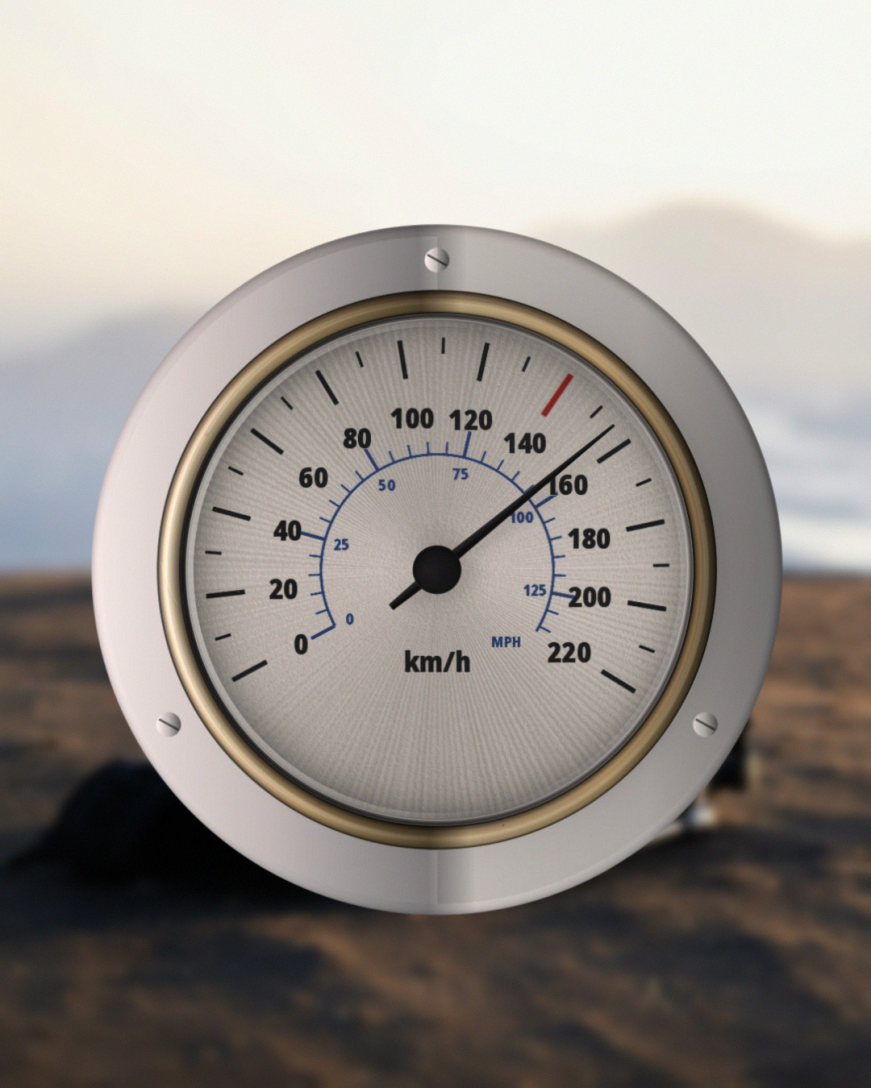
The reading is 155 (km/h)
